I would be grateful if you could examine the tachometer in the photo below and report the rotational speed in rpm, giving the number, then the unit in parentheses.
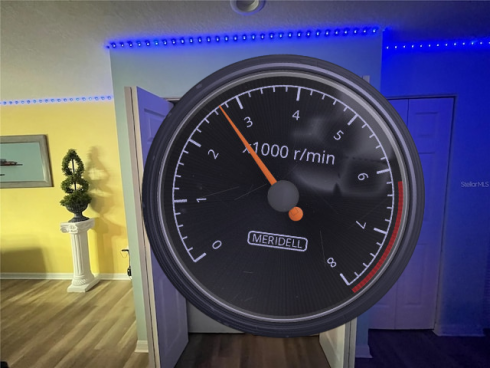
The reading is 2700 (rpm)
